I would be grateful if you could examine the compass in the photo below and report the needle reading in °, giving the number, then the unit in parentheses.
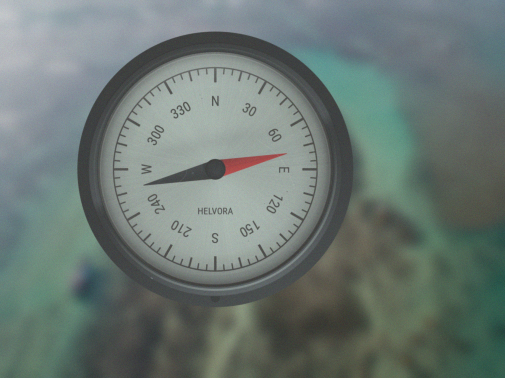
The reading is 77.5 (°)
